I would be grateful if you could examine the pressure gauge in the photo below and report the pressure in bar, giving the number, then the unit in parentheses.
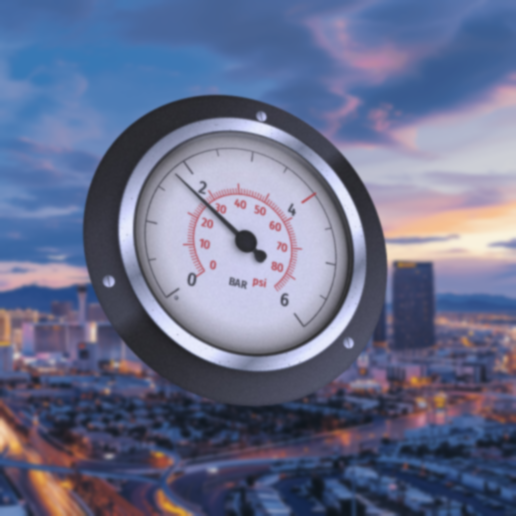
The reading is 1.75 (bar)
